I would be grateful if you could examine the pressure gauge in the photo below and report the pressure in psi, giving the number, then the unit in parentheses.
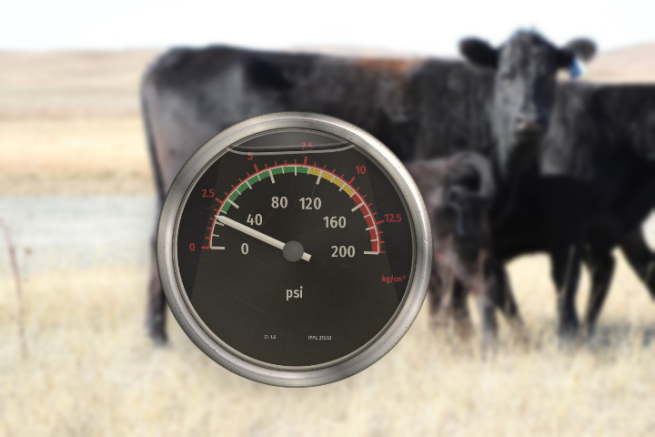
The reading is 25 (psi)
